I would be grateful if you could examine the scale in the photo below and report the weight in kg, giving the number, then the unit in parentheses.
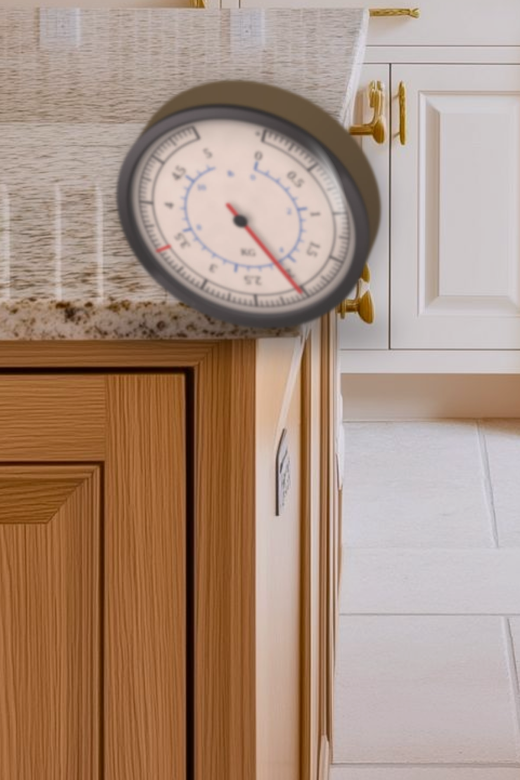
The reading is 2 (kg)
